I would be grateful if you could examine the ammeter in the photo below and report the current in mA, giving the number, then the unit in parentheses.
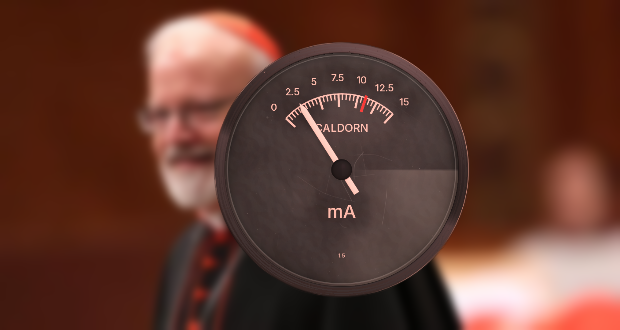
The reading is 2.5 (mA)
